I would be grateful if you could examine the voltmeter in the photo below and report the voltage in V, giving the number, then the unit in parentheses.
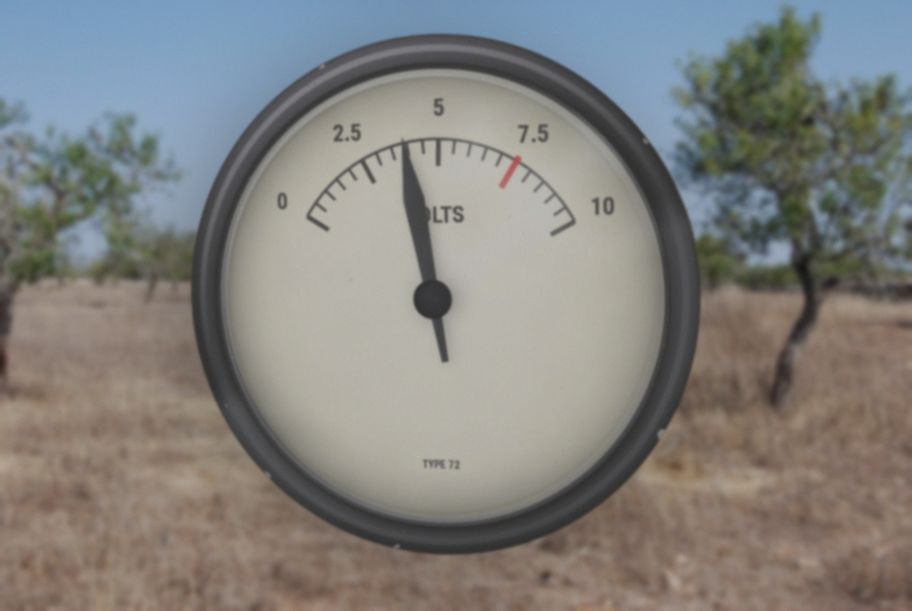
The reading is 4 (V)
